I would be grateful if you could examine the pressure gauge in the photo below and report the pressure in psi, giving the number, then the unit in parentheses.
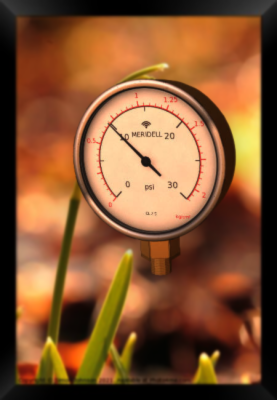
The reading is 10 (psi)
